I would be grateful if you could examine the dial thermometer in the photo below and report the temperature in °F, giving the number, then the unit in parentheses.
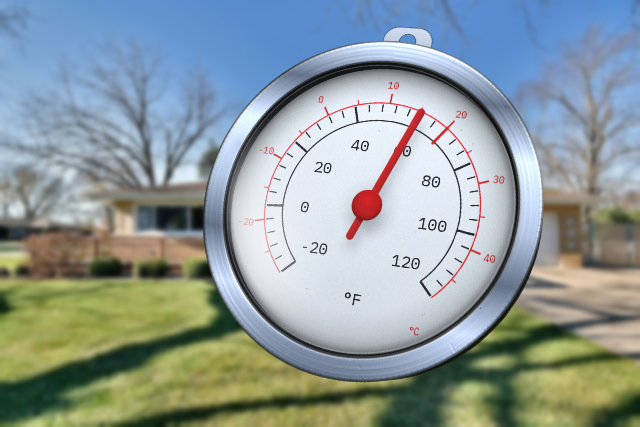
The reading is 60 (°F)
